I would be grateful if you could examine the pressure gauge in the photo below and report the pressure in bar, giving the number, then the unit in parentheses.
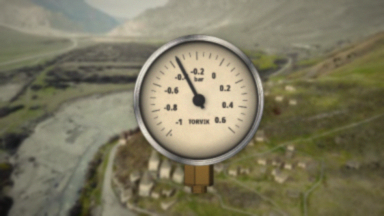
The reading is -0.35 (bar)
